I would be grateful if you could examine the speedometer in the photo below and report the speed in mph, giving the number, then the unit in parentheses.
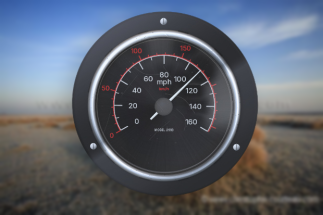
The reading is 110 (mph)
